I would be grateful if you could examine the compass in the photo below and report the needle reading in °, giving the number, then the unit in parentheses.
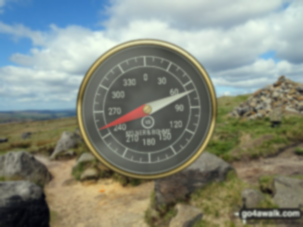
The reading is 250 (°)
